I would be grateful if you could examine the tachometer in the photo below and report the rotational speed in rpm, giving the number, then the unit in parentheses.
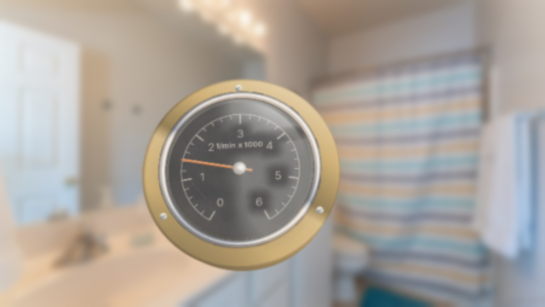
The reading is 1400 (rpm)
